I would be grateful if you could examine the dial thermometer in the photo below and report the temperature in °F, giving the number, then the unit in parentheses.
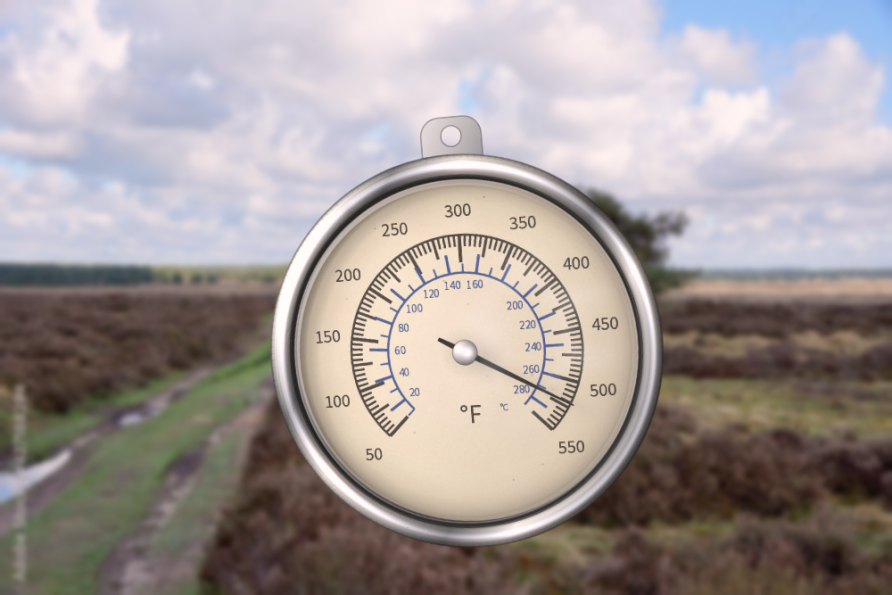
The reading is 520 (°F)
